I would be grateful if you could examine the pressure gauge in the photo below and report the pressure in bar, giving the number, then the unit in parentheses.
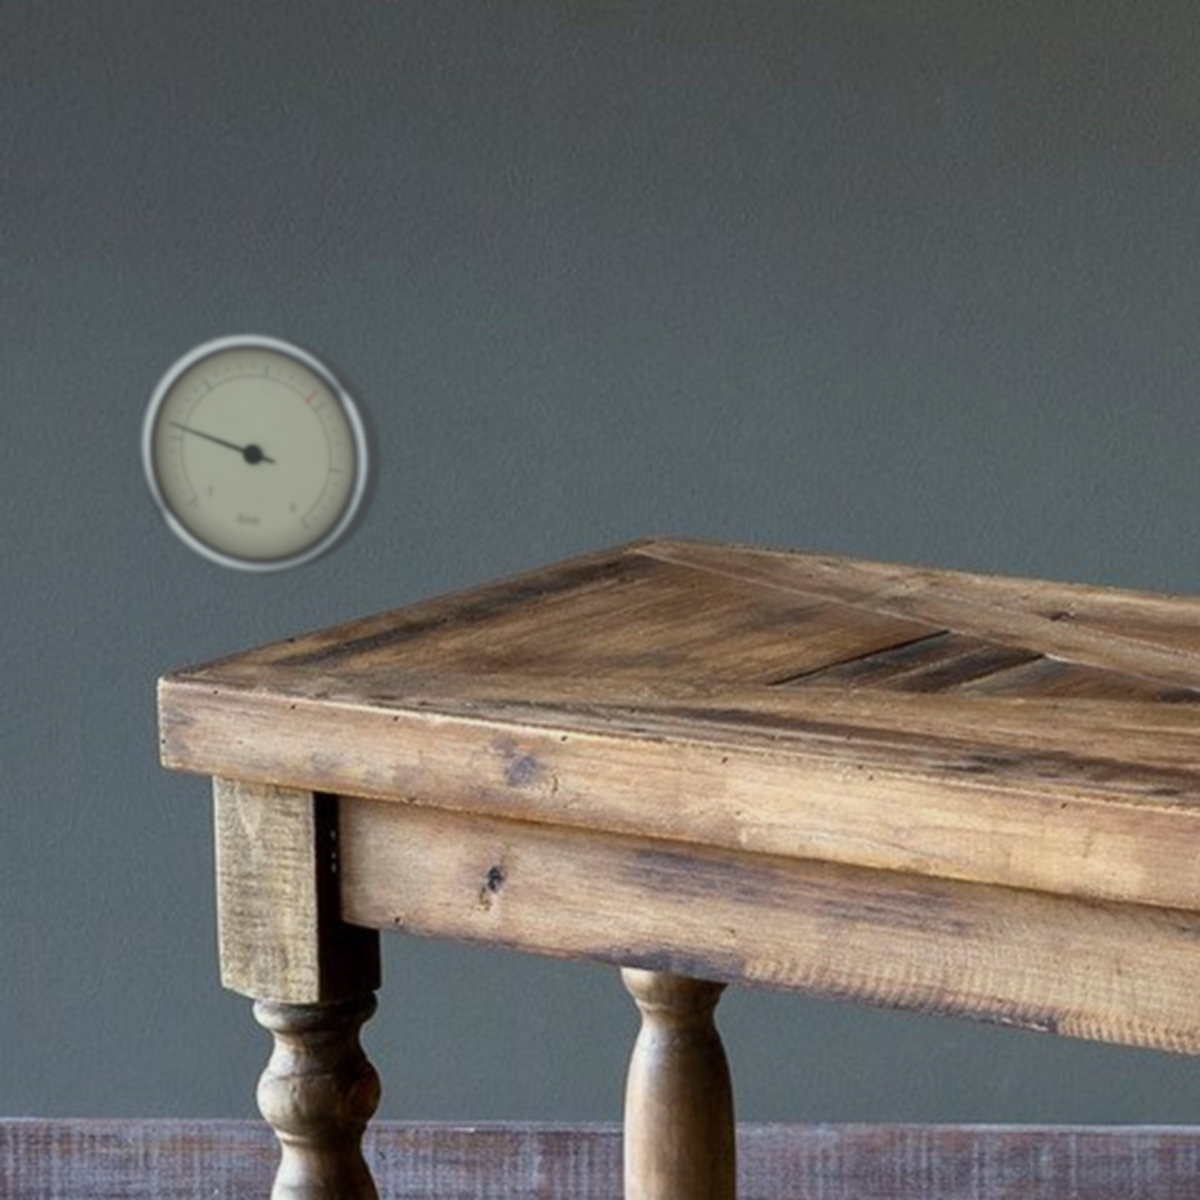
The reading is 0.2 (bar)
